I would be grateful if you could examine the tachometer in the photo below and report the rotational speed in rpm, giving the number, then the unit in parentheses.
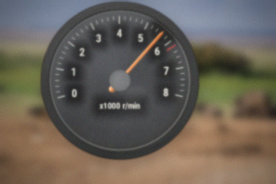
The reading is 5600 (rpm)
